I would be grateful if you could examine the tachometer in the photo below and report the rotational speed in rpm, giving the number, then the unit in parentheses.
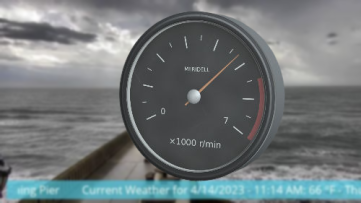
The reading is 4750 (rpm)
